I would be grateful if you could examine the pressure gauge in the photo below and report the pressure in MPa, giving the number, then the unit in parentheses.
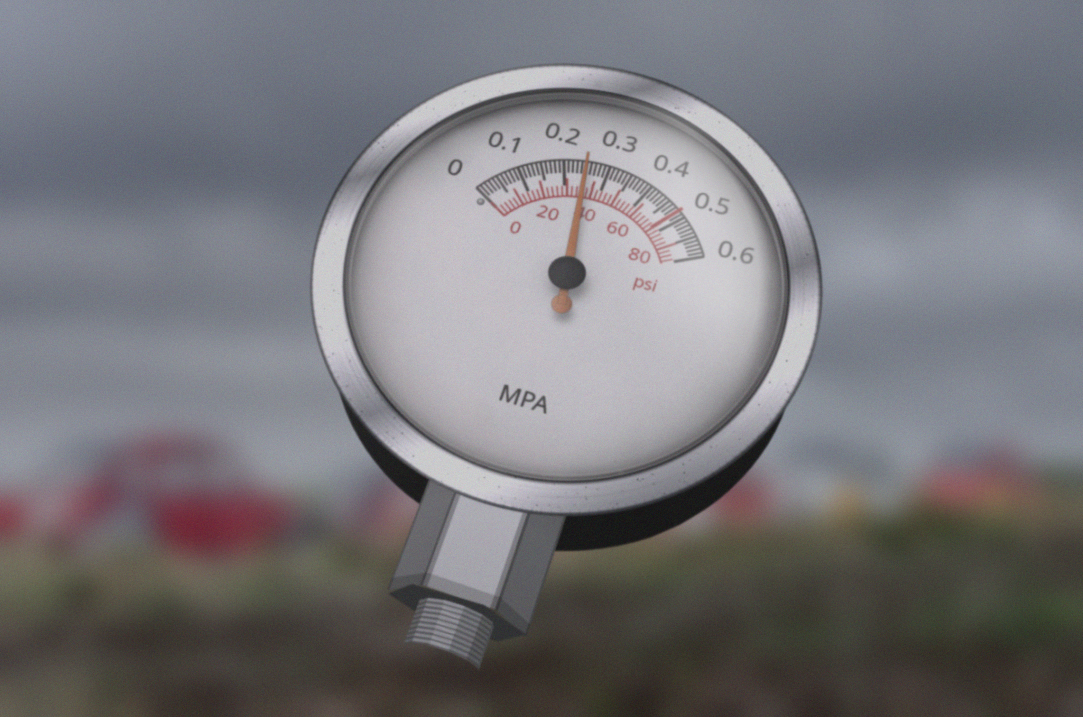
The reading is 0.25 (MPa)
